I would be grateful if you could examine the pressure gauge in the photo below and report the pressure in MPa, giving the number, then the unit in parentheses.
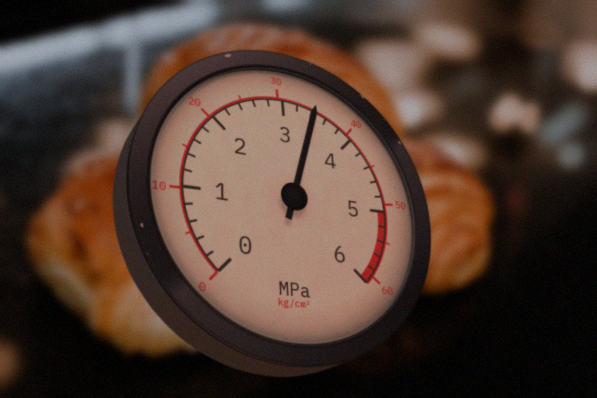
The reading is 3.4 (MPa)
